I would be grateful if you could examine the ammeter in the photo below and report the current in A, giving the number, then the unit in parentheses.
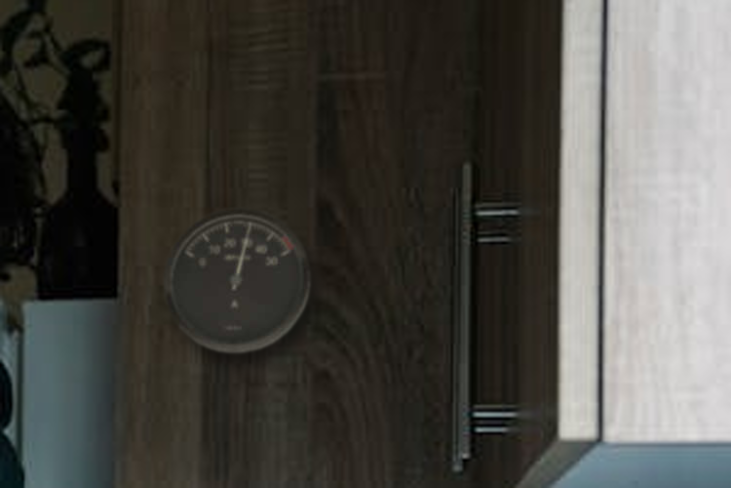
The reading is 30 (A)
